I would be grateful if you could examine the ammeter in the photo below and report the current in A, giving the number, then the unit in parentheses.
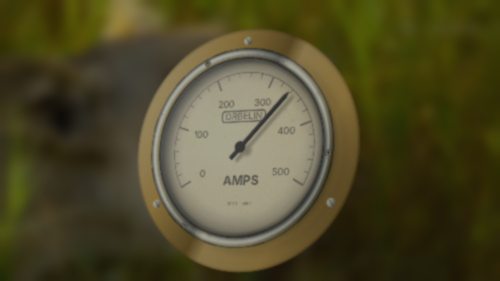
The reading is 340 (A)
